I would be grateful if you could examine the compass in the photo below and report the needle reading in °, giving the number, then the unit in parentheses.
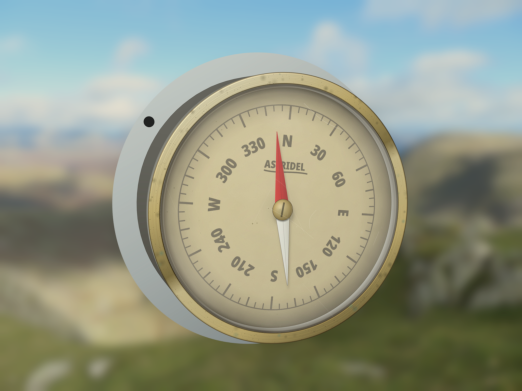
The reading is 350 (°)
